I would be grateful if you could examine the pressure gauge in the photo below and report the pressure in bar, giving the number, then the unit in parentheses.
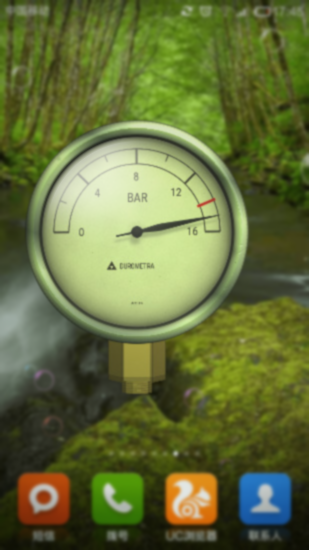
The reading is 15 (bar)
